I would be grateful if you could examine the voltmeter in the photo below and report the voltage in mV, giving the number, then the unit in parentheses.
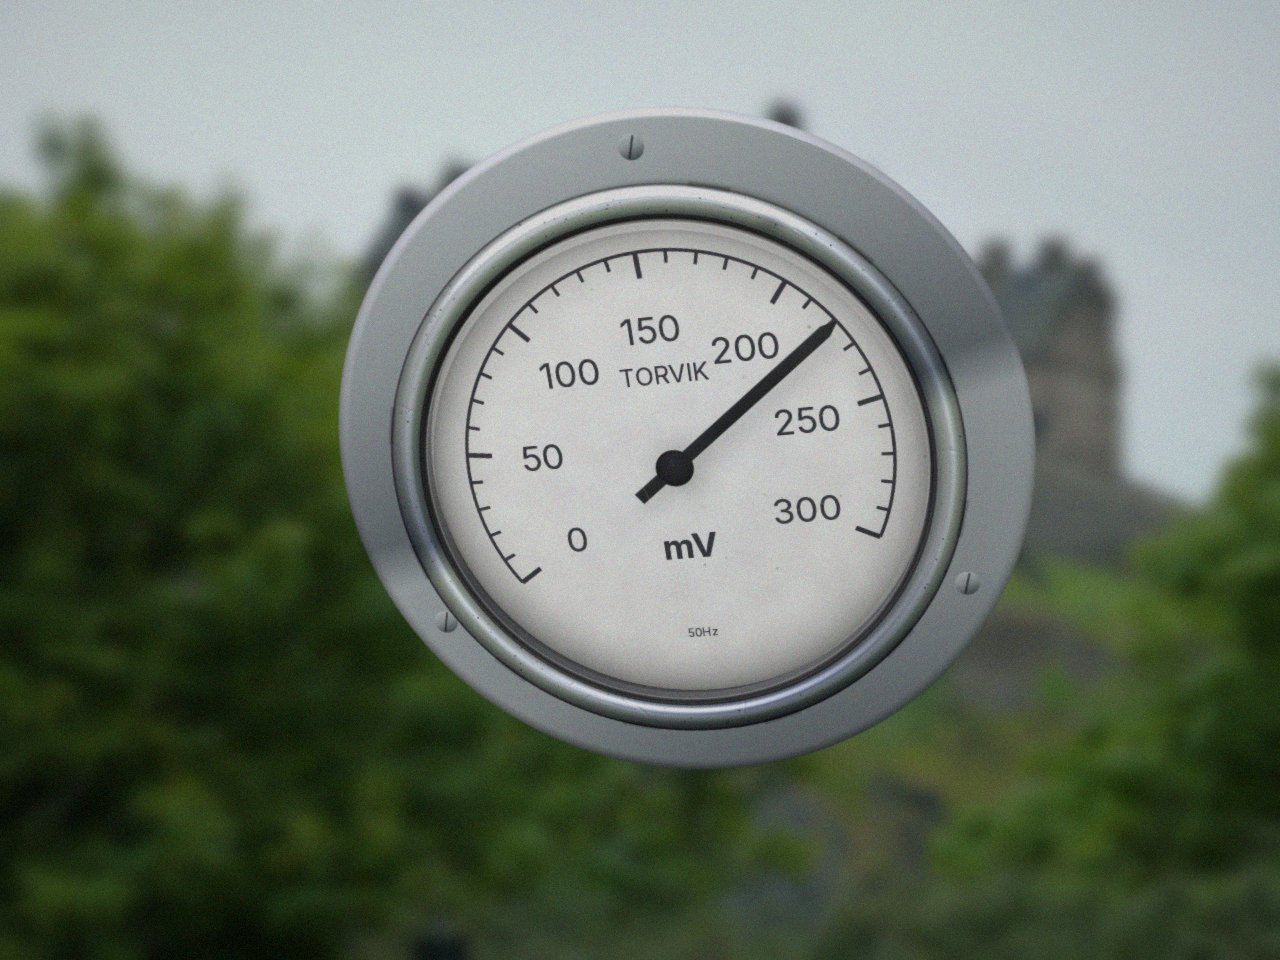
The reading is 220 (mV)
